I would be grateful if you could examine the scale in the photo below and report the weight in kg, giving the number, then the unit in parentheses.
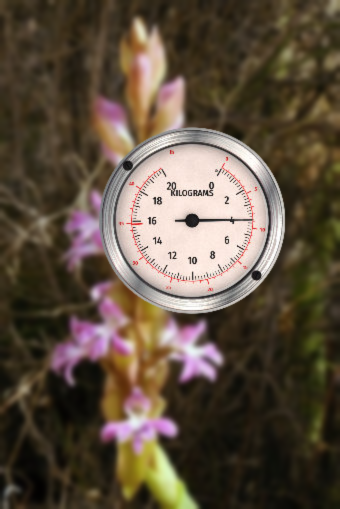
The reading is 4 (kg)
